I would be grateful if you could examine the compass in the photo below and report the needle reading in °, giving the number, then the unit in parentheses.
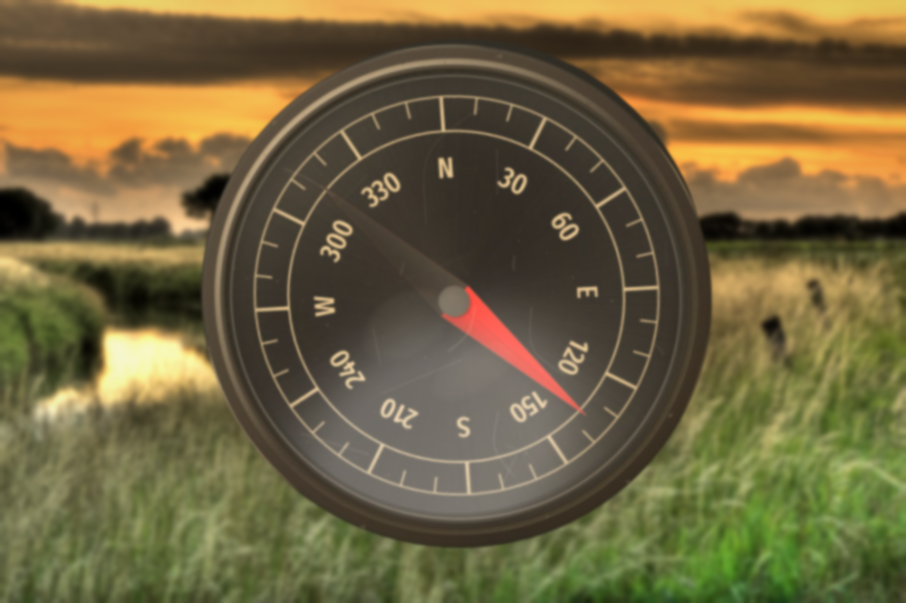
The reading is 135 (°)
